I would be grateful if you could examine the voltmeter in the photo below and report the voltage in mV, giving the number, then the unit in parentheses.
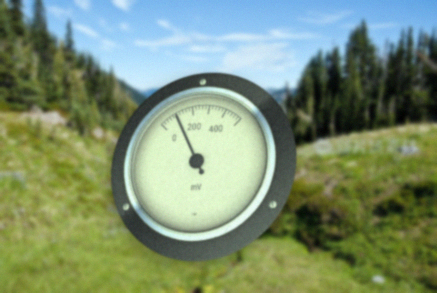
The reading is 100 (mV)
